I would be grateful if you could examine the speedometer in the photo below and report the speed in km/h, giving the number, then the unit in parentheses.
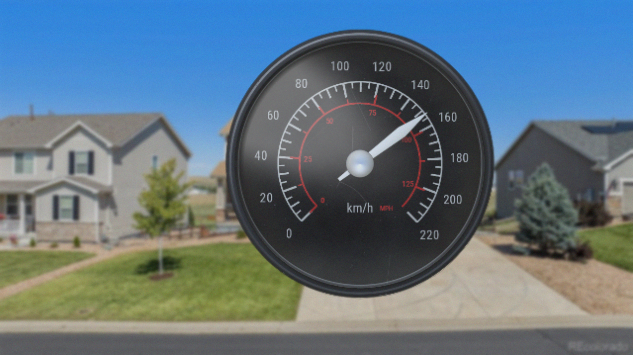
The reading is 152.5 (km/h)
